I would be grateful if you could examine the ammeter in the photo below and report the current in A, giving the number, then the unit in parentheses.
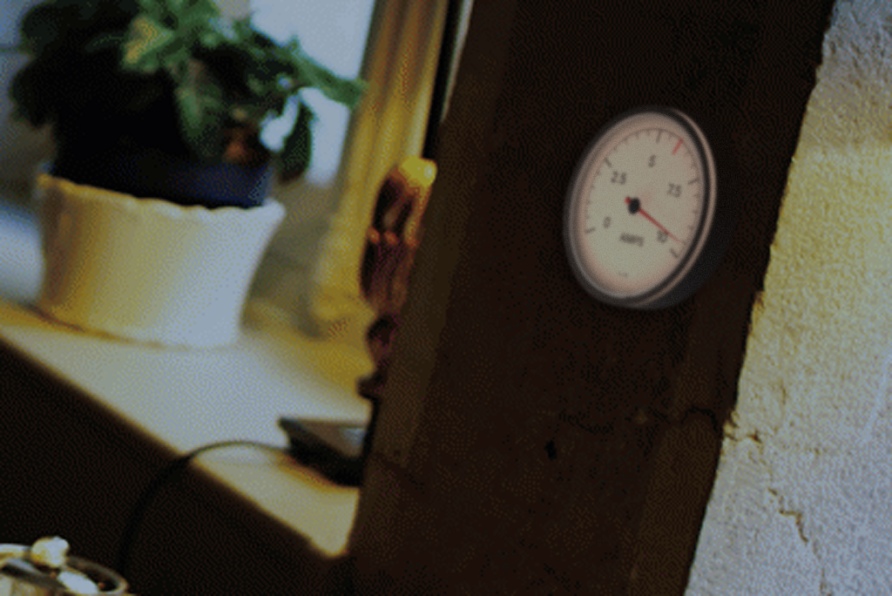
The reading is 9.5 (A)
